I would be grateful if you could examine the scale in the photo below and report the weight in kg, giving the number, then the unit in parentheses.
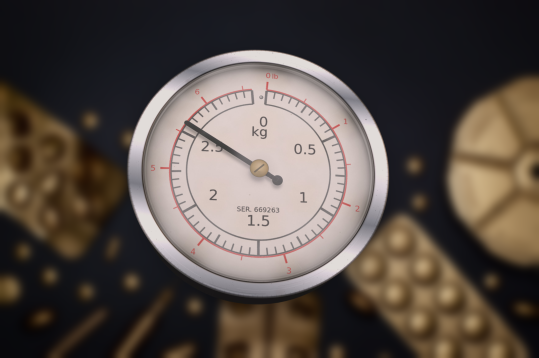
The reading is 2.55 (kg)
